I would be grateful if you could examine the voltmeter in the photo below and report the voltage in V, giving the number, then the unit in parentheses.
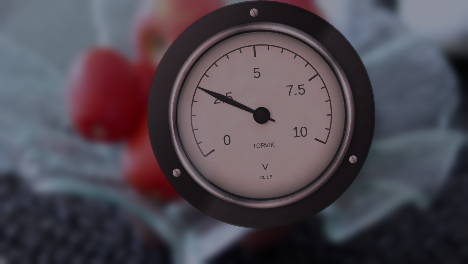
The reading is 2.5 (V)
